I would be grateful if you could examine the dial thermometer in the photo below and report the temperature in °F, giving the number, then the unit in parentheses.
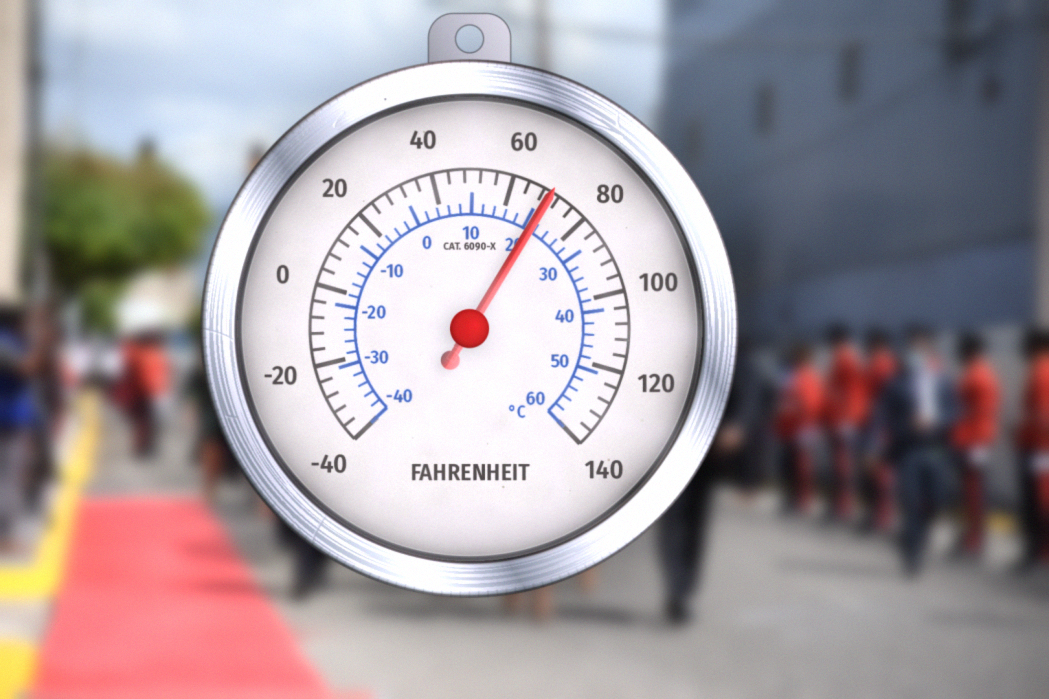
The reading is 70 (°F)
